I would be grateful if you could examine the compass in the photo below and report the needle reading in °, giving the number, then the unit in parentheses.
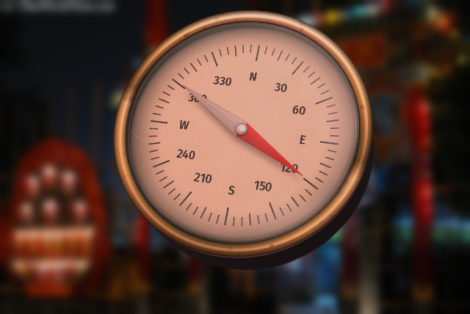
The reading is 120 (°)
